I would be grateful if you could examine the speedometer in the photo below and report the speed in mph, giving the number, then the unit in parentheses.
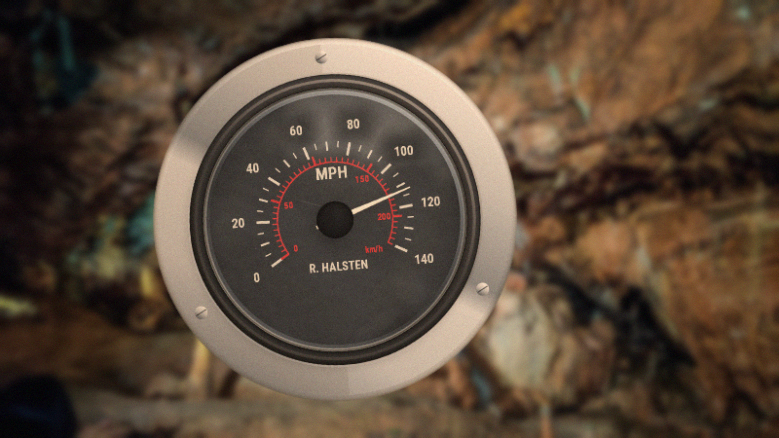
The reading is 112.5 (mph)
